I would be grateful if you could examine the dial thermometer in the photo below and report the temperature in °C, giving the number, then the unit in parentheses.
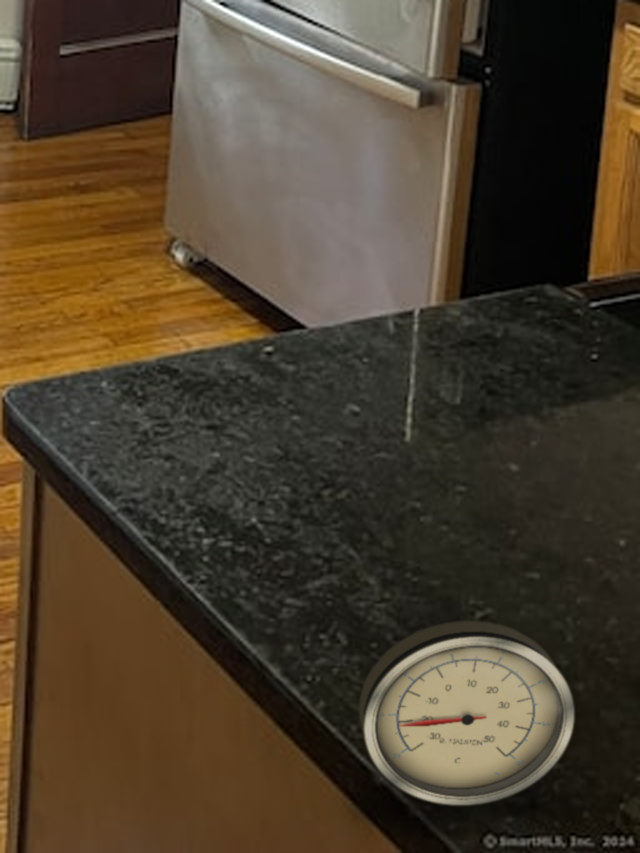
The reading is -20 (°C)
